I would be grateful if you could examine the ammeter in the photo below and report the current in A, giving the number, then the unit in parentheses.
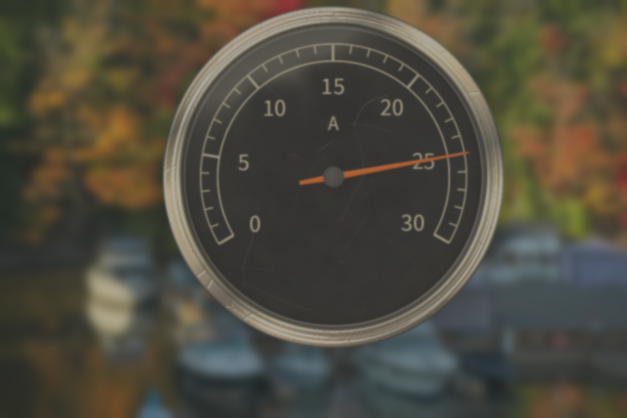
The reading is 25 (A)
